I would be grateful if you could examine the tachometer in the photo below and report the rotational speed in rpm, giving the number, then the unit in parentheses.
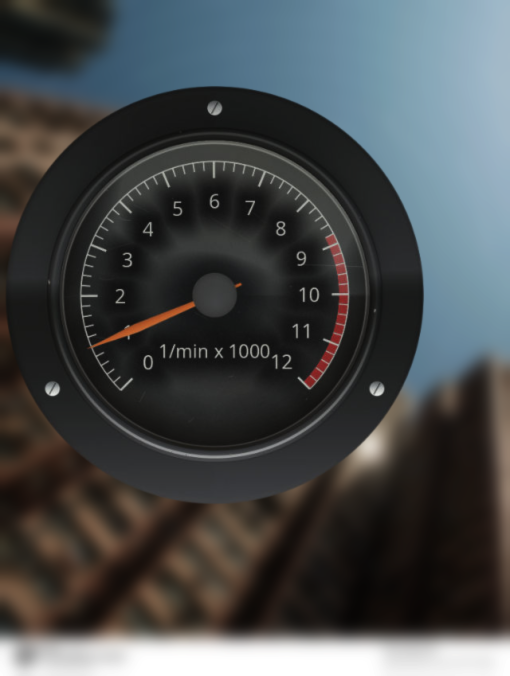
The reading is 1000 (rpm)
